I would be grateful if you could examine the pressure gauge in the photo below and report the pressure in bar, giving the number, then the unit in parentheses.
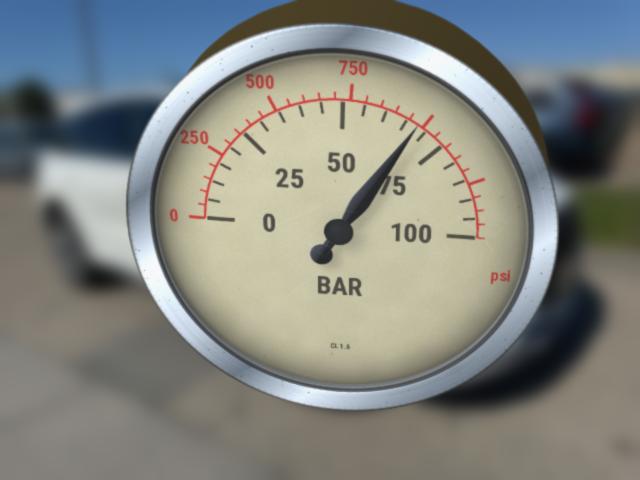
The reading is 67.5 (bar)
